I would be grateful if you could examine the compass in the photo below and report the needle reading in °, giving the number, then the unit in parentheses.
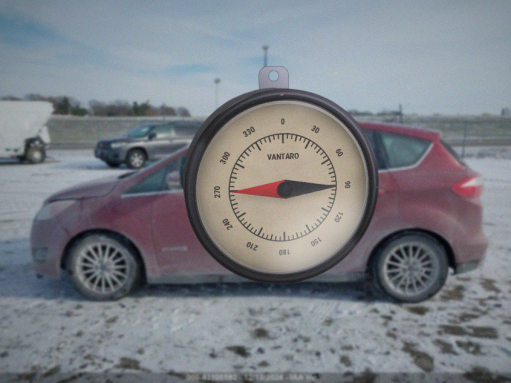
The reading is 270 (°)
